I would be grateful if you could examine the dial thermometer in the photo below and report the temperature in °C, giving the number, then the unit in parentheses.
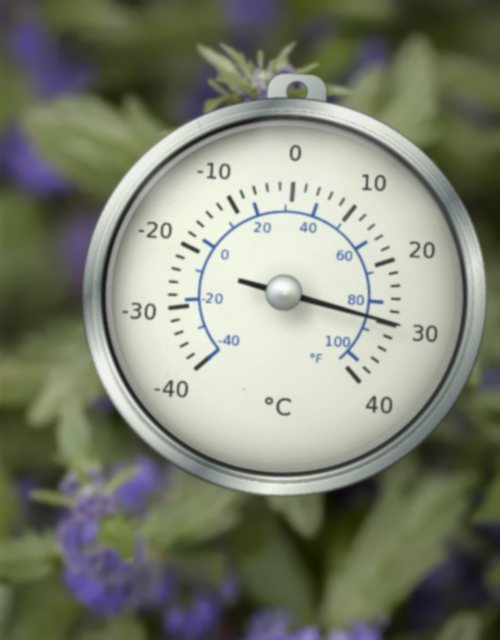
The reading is 30 (°C)
